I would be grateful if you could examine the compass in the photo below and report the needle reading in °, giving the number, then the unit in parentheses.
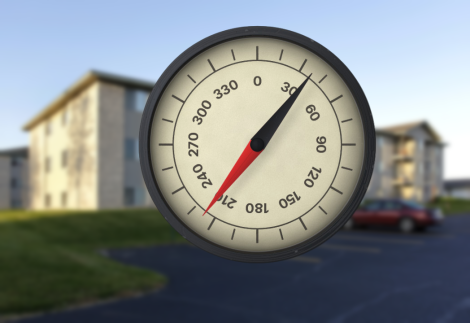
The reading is 217.5 (°)
